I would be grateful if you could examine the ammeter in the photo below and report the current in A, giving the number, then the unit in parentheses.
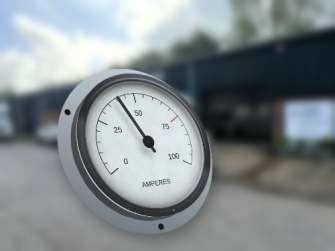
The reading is 40 (A)
